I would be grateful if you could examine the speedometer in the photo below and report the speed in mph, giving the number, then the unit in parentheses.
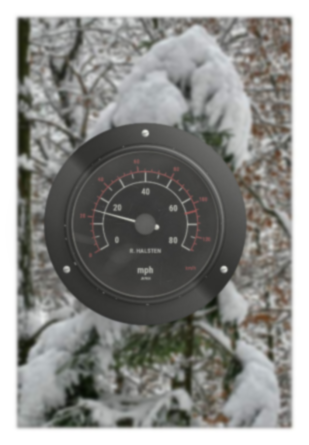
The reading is 15 (mph)
